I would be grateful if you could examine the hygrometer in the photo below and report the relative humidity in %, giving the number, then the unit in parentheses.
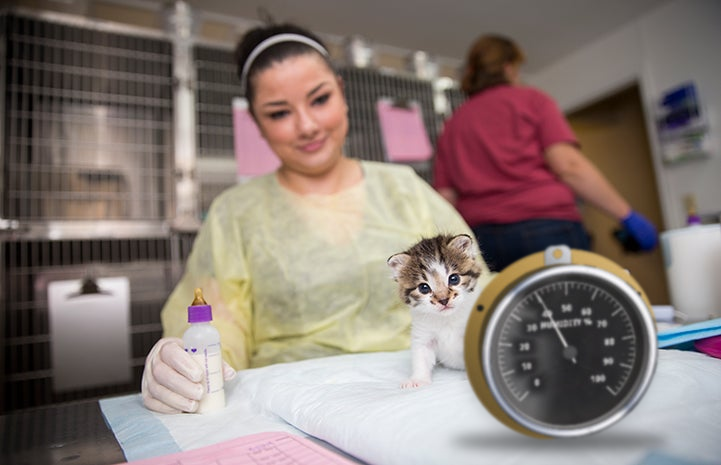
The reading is 40 (%)
